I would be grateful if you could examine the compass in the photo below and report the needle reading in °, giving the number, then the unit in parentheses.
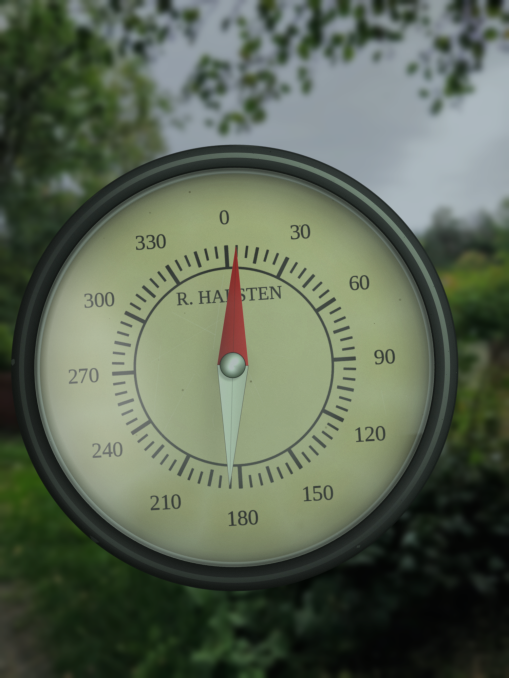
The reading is 5 (°)
